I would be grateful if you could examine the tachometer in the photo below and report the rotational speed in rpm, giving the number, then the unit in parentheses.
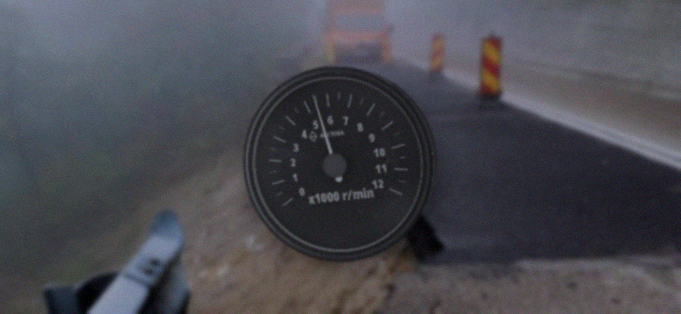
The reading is 5500 (rpm)
